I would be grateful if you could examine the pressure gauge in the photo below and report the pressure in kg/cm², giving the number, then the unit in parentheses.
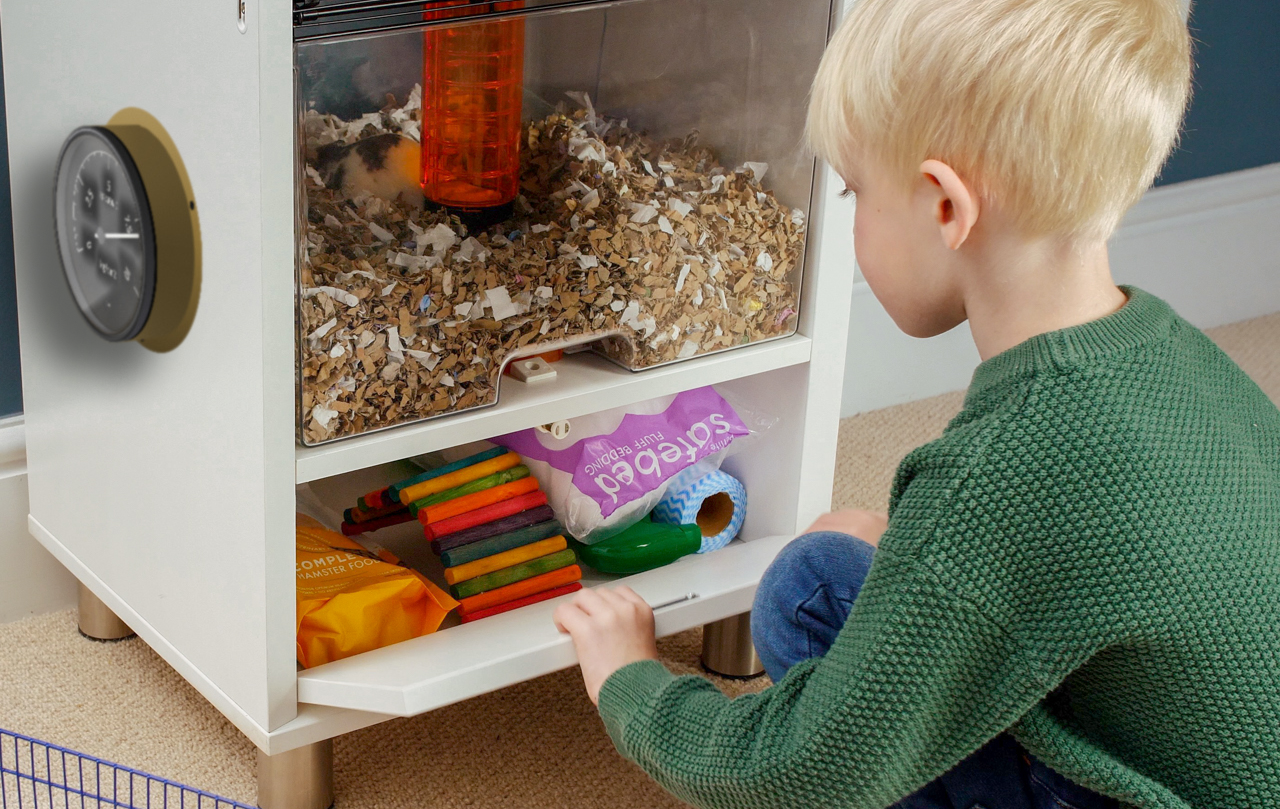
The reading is 8 (kg/cm²)
